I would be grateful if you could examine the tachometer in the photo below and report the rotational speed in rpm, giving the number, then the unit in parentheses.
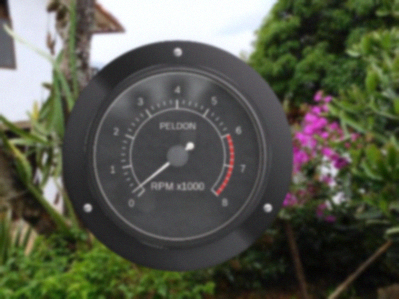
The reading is 200 (rpm)
